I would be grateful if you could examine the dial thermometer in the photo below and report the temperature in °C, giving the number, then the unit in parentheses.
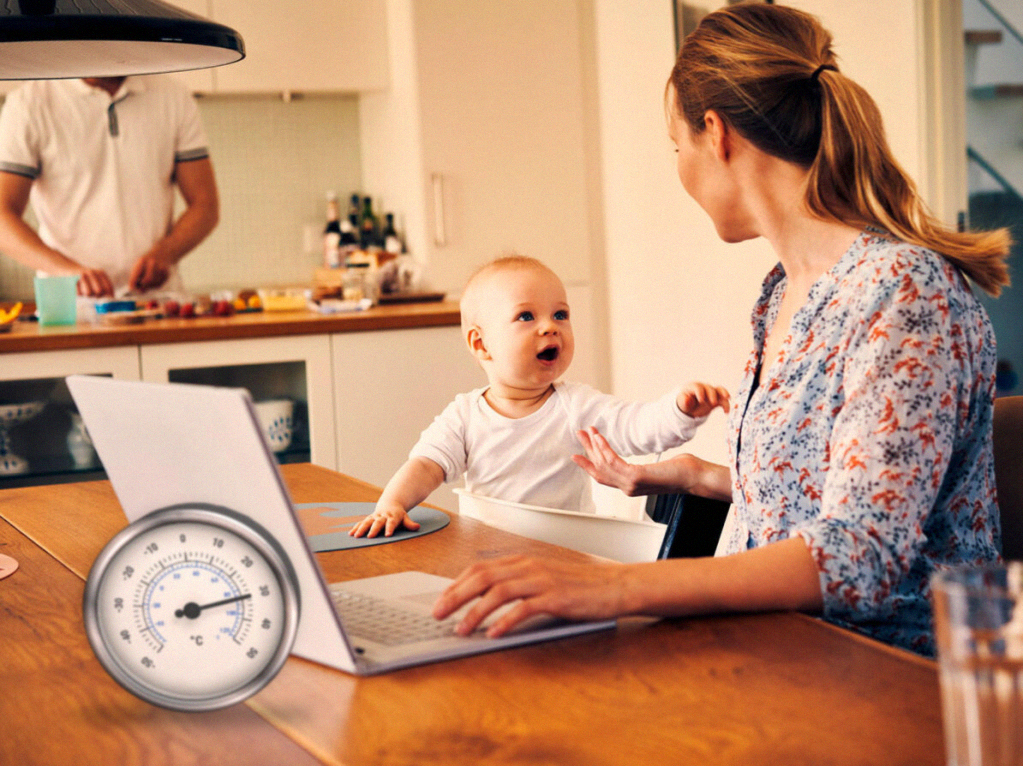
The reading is 30 (°C)
